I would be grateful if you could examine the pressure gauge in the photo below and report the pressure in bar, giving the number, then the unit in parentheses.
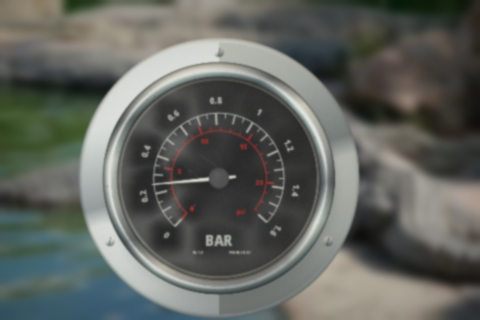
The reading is 0.25 (bar)
